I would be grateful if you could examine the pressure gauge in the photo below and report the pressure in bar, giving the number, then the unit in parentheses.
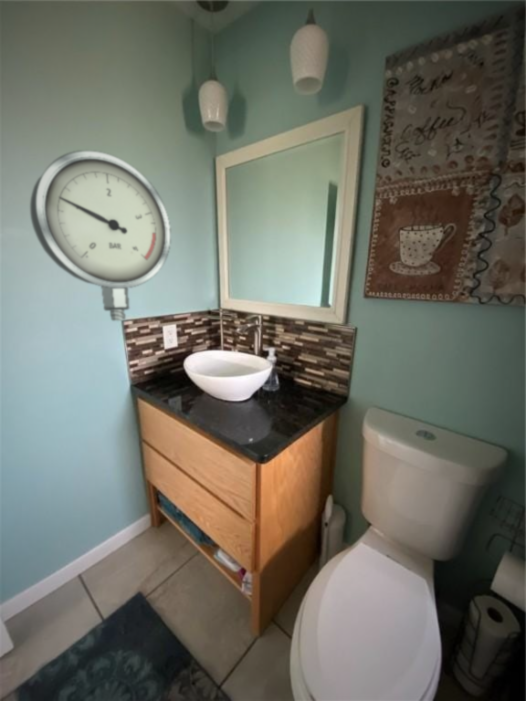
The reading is 1 (bar)
